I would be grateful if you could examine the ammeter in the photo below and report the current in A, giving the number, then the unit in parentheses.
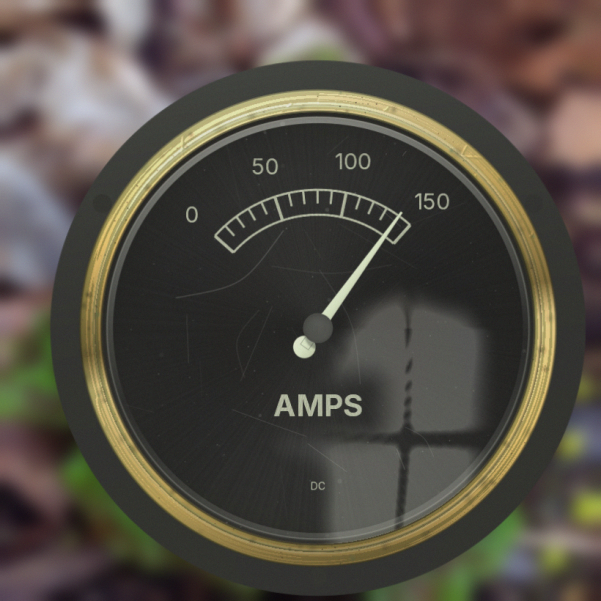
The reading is 140 (A)
